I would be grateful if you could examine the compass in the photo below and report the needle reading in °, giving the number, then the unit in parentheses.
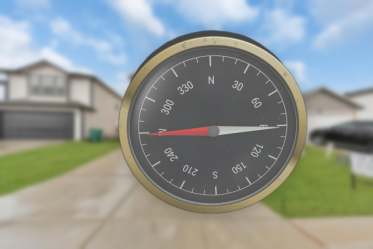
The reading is 270 (°)
